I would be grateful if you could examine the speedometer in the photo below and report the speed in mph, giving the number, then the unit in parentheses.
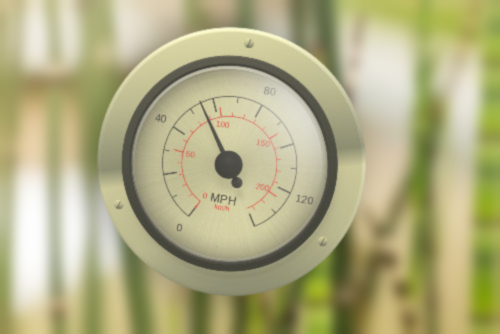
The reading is 55 (mph)
